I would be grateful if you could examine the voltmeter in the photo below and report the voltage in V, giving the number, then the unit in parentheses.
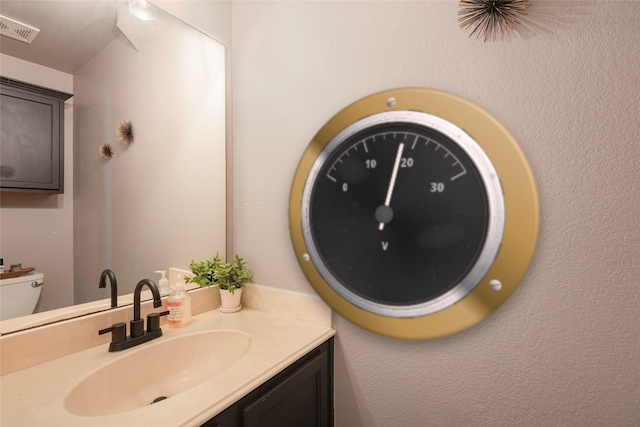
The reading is 18 (V)
